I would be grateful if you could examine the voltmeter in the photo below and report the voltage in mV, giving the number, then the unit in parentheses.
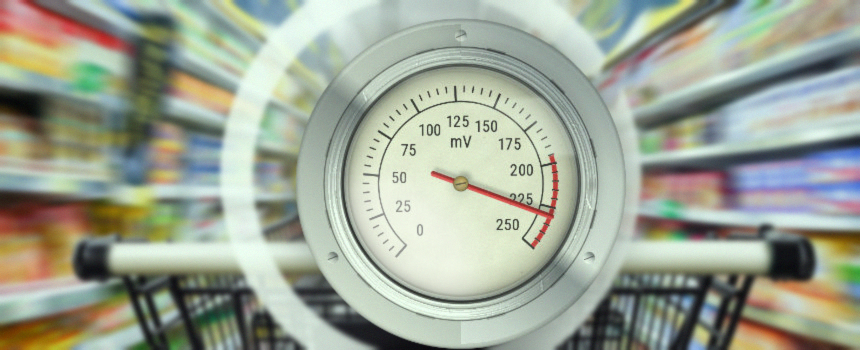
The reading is 230 (mV)
